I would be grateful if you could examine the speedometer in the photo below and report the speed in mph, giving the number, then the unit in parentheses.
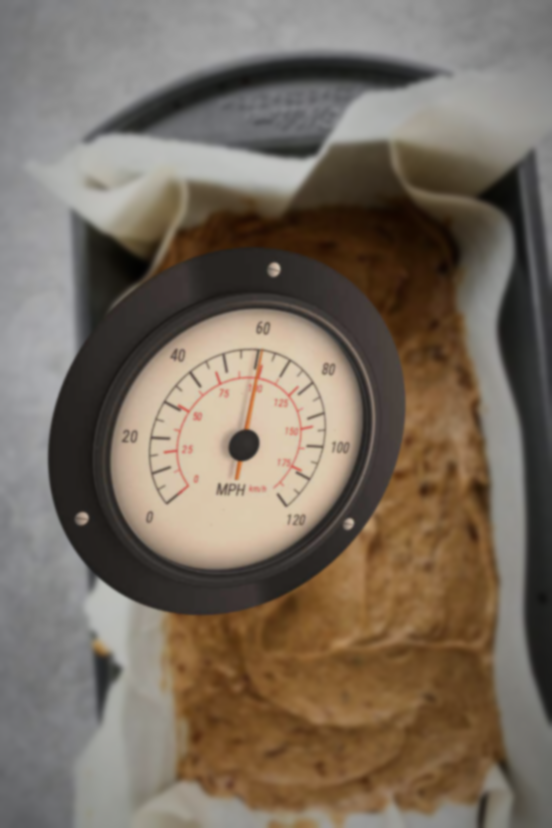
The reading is 60 (mph)
